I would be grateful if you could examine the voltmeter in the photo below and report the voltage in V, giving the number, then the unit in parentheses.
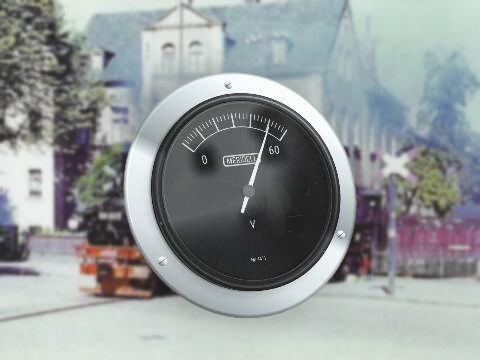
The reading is 50 (V)
